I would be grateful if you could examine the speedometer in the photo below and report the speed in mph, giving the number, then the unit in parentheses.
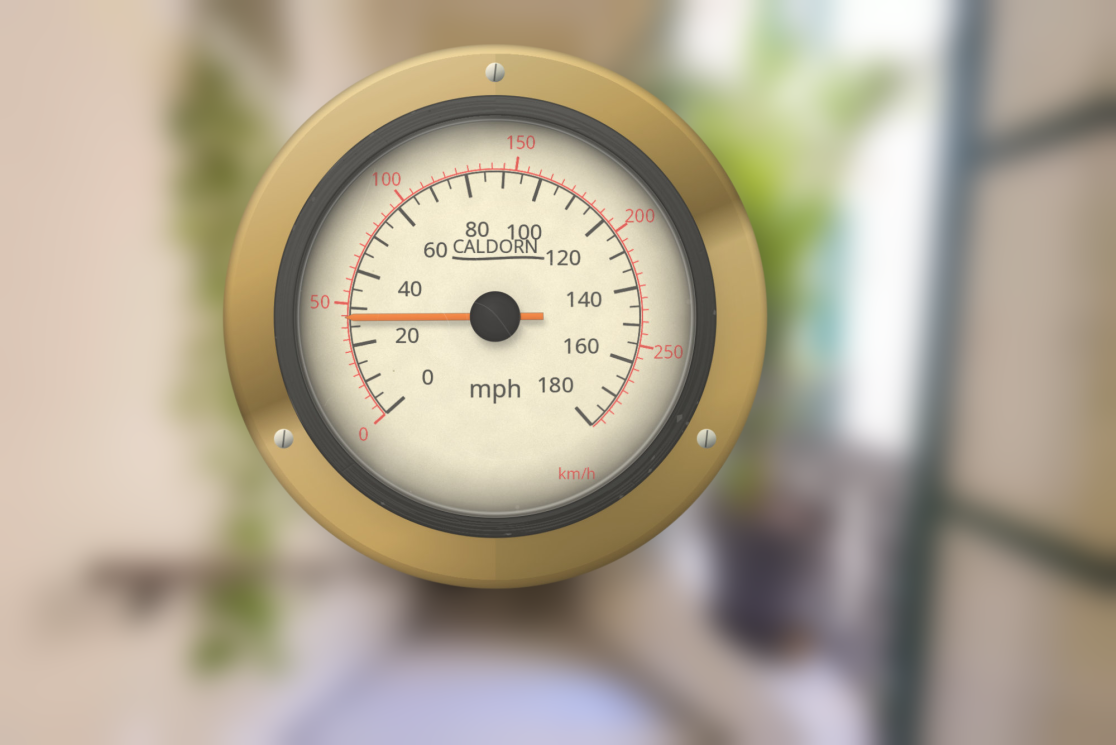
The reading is 27.5 (mph)
